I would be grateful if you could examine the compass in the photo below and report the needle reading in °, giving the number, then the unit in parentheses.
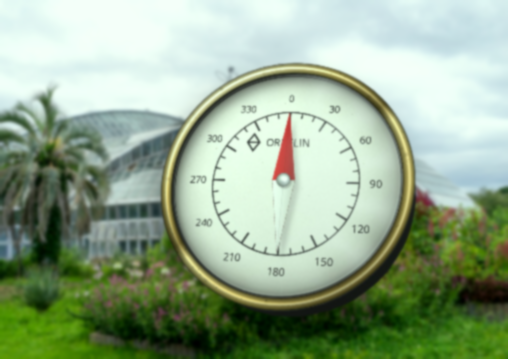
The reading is 0 (°)
